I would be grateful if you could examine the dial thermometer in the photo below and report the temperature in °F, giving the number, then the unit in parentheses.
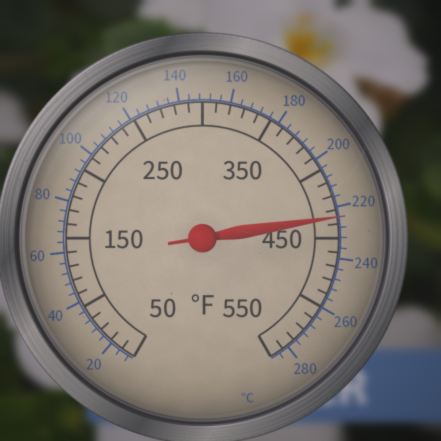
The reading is 435 (°F)
